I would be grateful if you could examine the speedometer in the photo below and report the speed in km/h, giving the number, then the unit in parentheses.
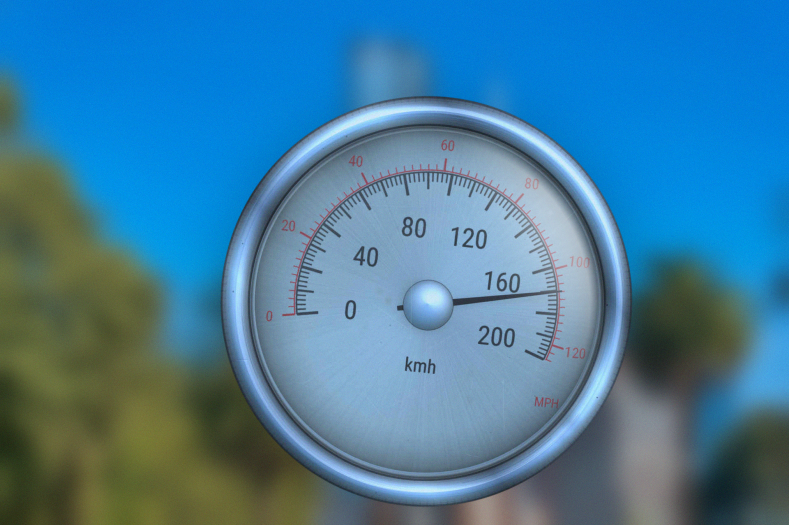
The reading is 170 (km/h)
